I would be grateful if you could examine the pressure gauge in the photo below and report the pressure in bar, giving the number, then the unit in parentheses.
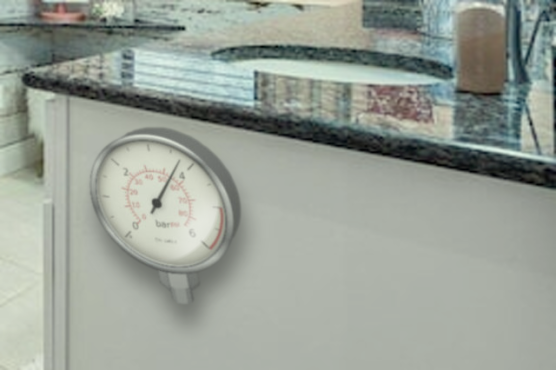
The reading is 3.75 (bar)
